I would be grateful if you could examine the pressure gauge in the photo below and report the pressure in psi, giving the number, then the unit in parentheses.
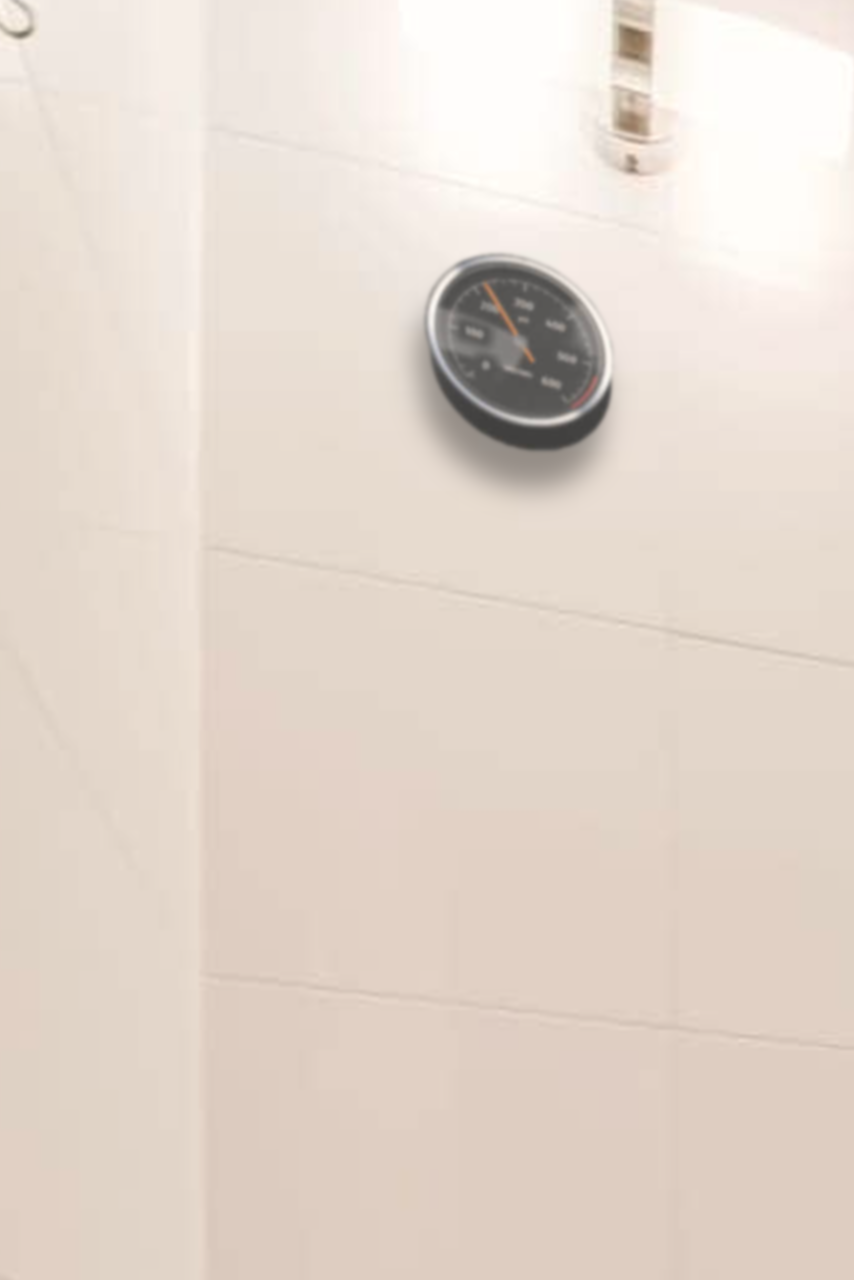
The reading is 220 (psi)
